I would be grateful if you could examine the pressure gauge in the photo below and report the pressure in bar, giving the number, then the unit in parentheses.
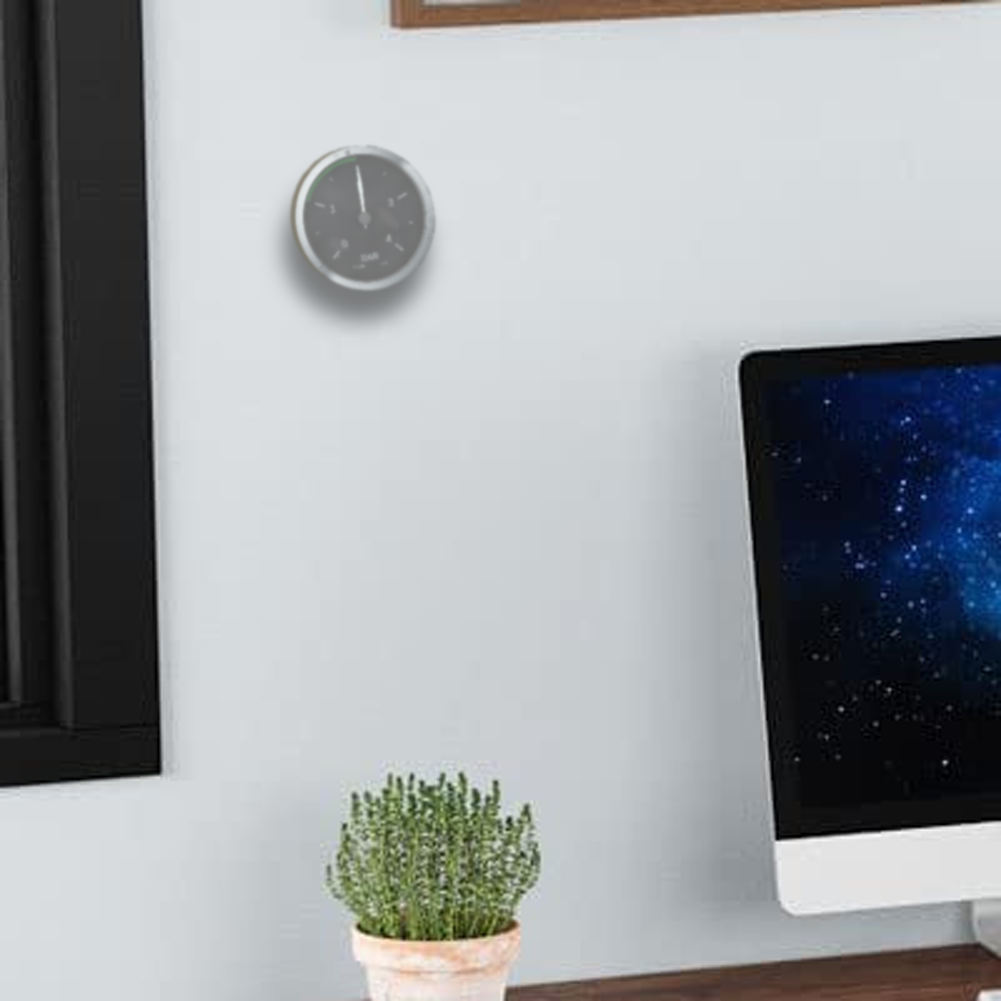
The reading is 2 (bar)
